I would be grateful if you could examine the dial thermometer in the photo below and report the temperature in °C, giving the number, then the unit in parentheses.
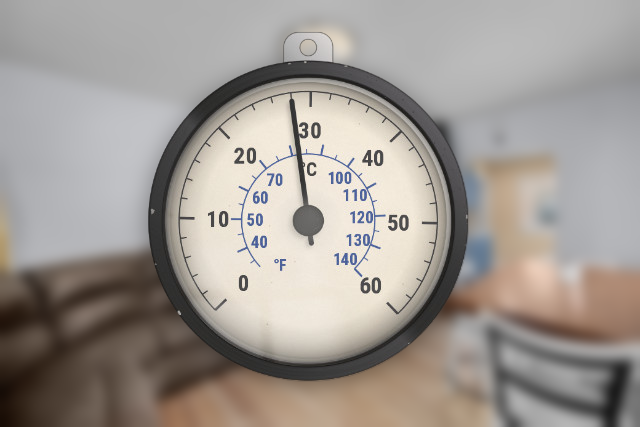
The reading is 28 (°C)
